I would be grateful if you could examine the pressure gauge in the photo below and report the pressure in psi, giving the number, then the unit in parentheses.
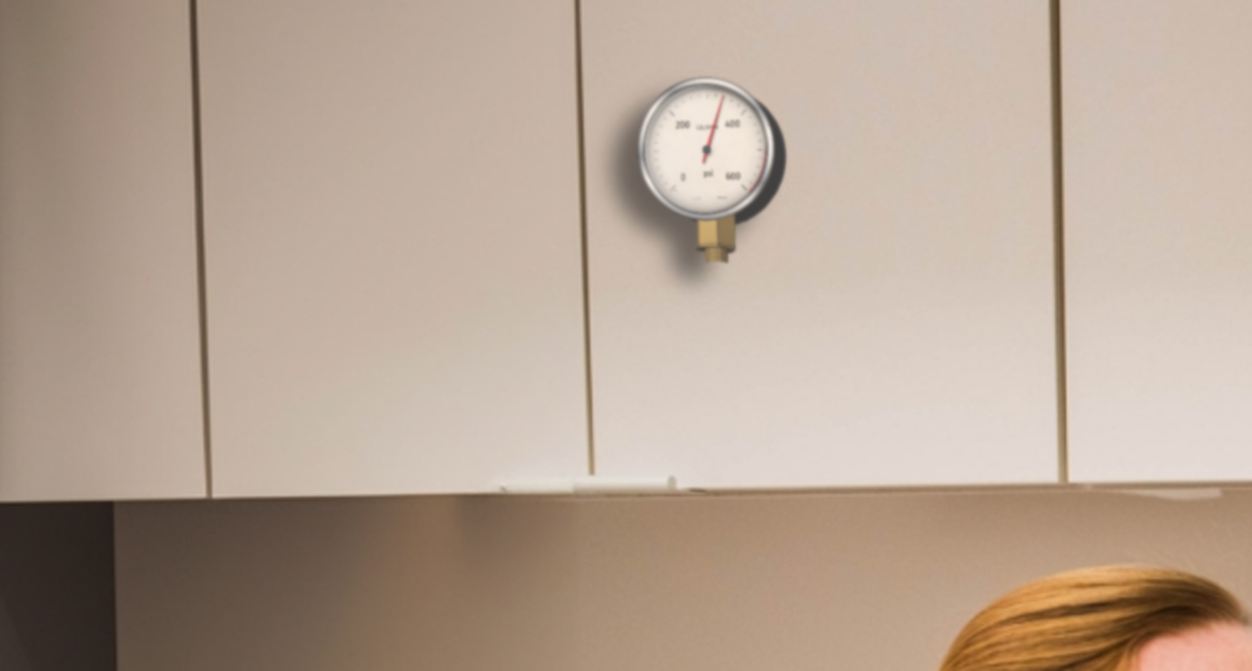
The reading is 340 (psi)
